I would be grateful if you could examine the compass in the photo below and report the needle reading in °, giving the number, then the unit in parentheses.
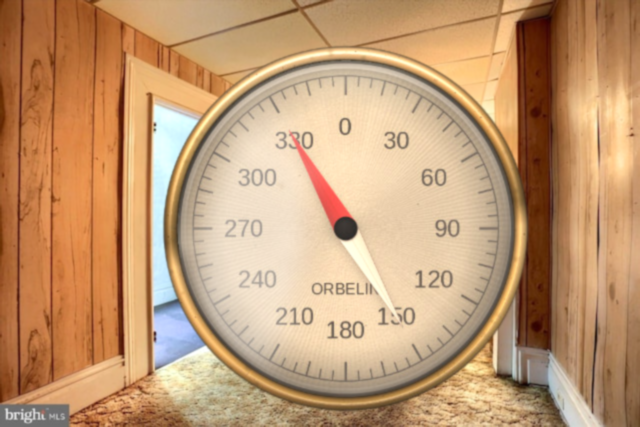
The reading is 330 (°)
